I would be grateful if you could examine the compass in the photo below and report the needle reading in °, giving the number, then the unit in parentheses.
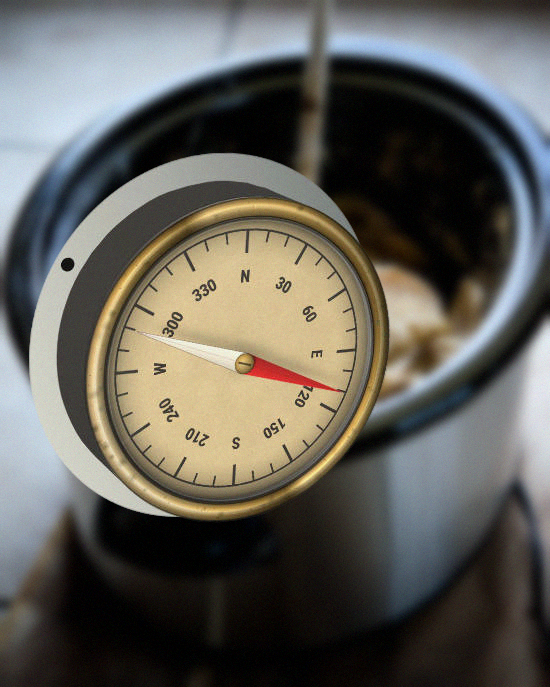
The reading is 110 (°)
